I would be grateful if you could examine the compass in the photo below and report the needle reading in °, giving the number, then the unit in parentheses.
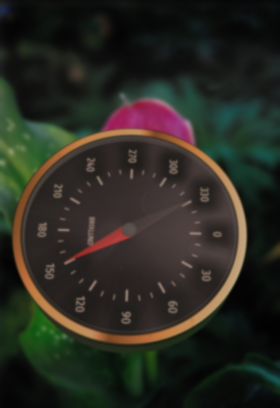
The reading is 150 (°)
